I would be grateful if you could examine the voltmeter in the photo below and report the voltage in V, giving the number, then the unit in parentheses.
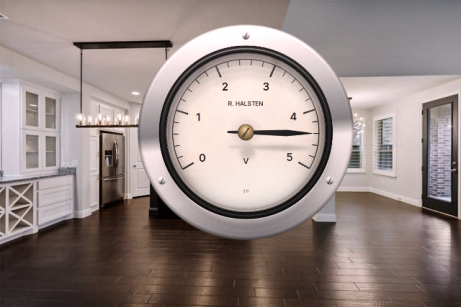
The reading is 4.4 (V)
